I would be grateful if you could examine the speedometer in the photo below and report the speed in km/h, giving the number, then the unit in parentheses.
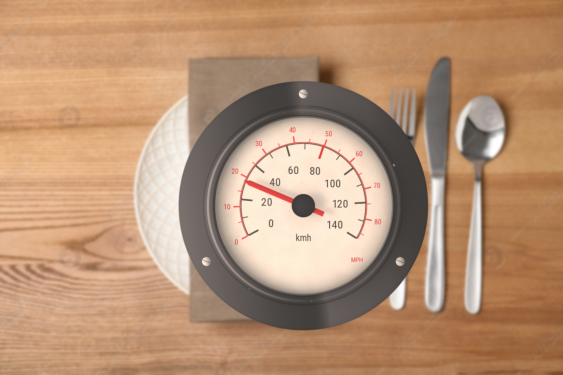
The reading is 30 (km/h)
